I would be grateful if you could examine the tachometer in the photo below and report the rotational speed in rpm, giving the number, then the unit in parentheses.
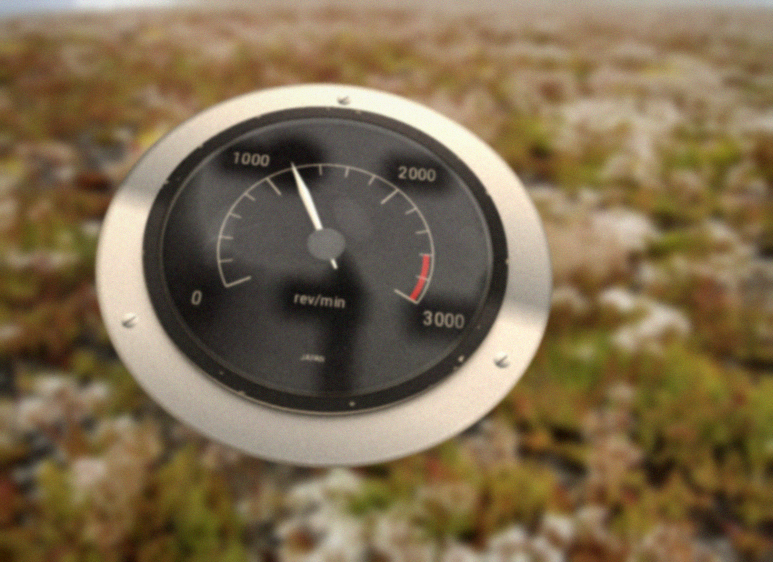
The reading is 1200 (rpm)
